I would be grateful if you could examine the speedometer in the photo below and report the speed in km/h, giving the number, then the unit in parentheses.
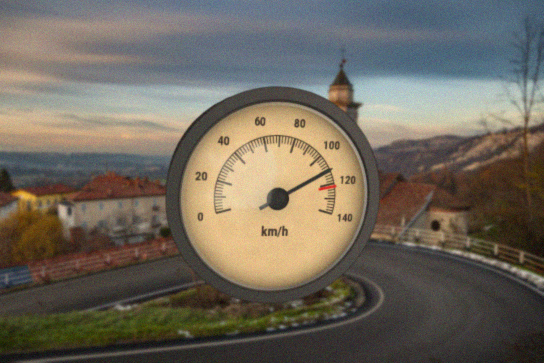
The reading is 110 (km/h)
